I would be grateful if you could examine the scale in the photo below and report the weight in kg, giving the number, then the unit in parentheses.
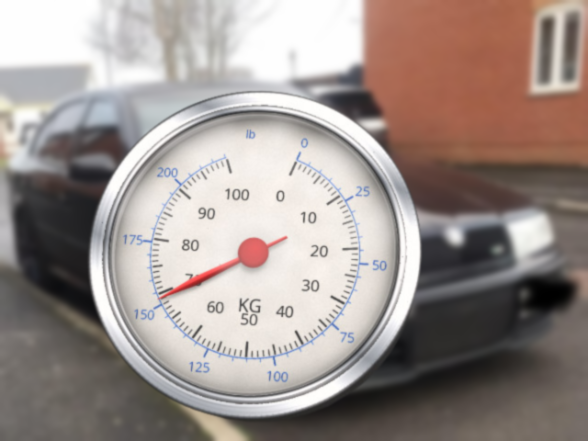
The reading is 69 (kg)
